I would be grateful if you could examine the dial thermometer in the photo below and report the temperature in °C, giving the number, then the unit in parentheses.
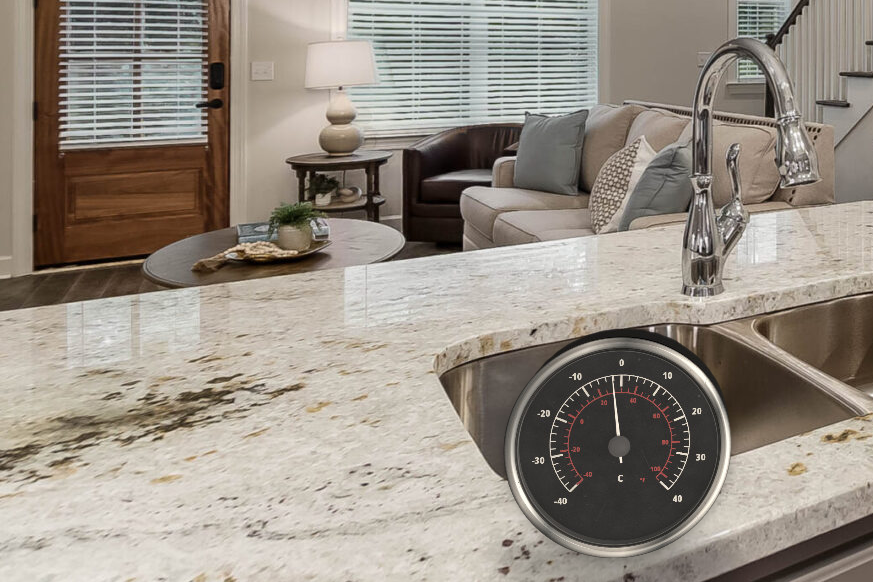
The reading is -2 (°C)
